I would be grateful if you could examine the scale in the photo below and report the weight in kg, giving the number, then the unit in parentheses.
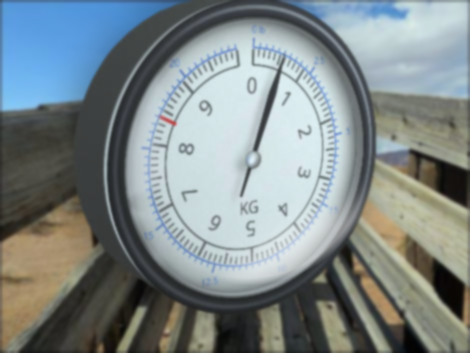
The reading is 0.5 (kg)
